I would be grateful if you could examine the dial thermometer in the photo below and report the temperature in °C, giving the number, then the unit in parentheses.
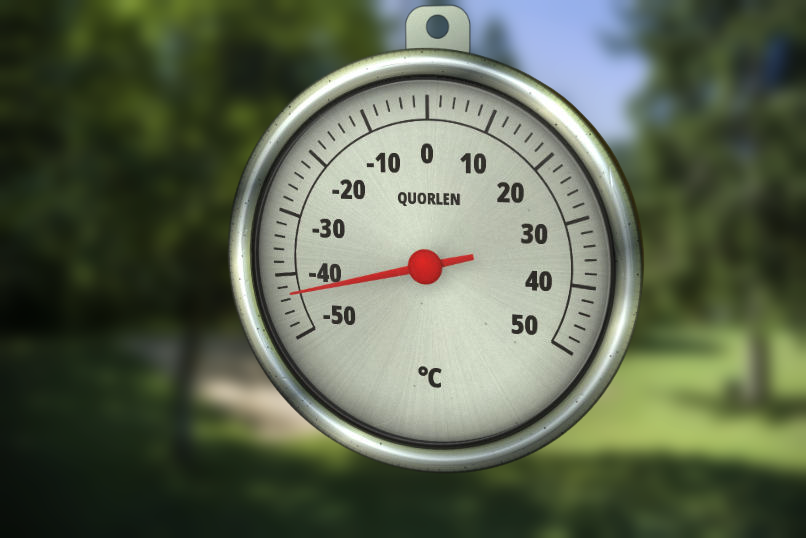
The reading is -43 (°C)
